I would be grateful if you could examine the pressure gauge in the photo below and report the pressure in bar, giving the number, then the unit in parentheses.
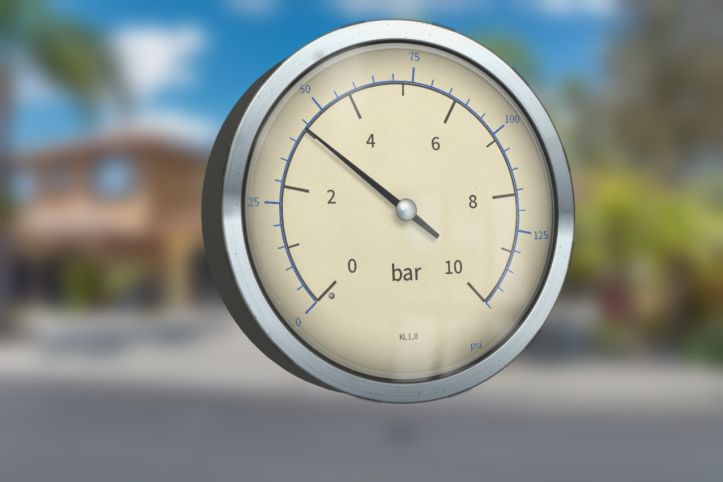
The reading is 3 (bar)
